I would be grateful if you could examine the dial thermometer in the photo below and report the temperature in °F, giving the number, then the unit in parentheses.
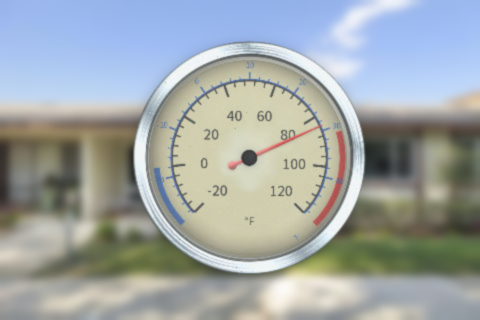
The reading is 84 (°F)
